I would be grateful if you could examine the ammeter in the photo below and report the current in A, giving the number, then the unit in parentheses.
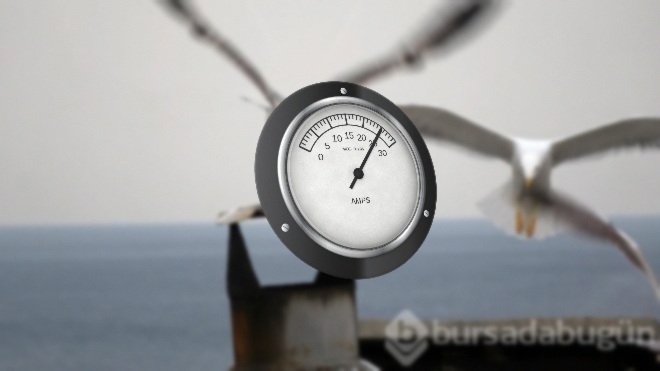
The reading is 25 (A)
